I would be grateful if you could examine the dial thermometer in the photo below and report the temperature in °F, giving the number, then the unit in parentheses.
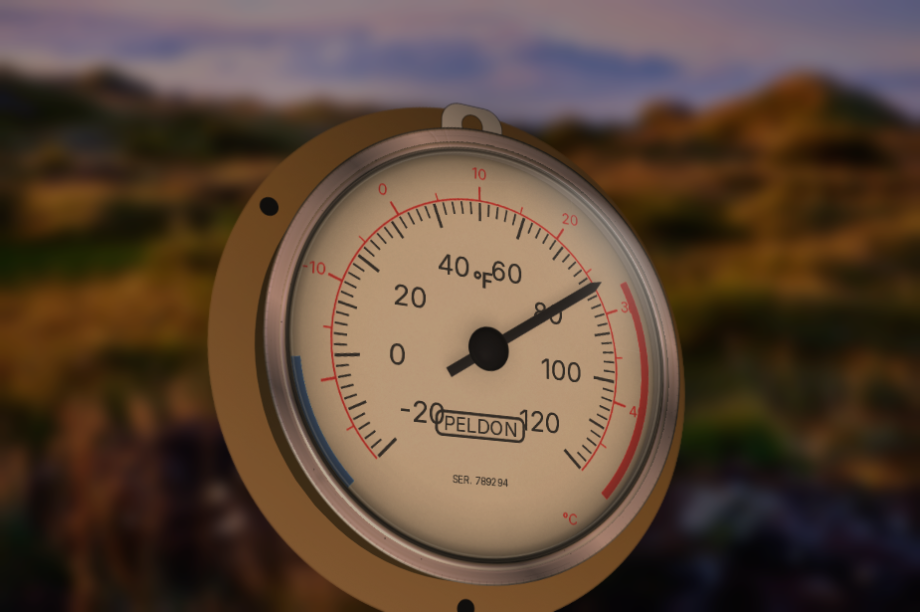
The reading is 80 (°F)
